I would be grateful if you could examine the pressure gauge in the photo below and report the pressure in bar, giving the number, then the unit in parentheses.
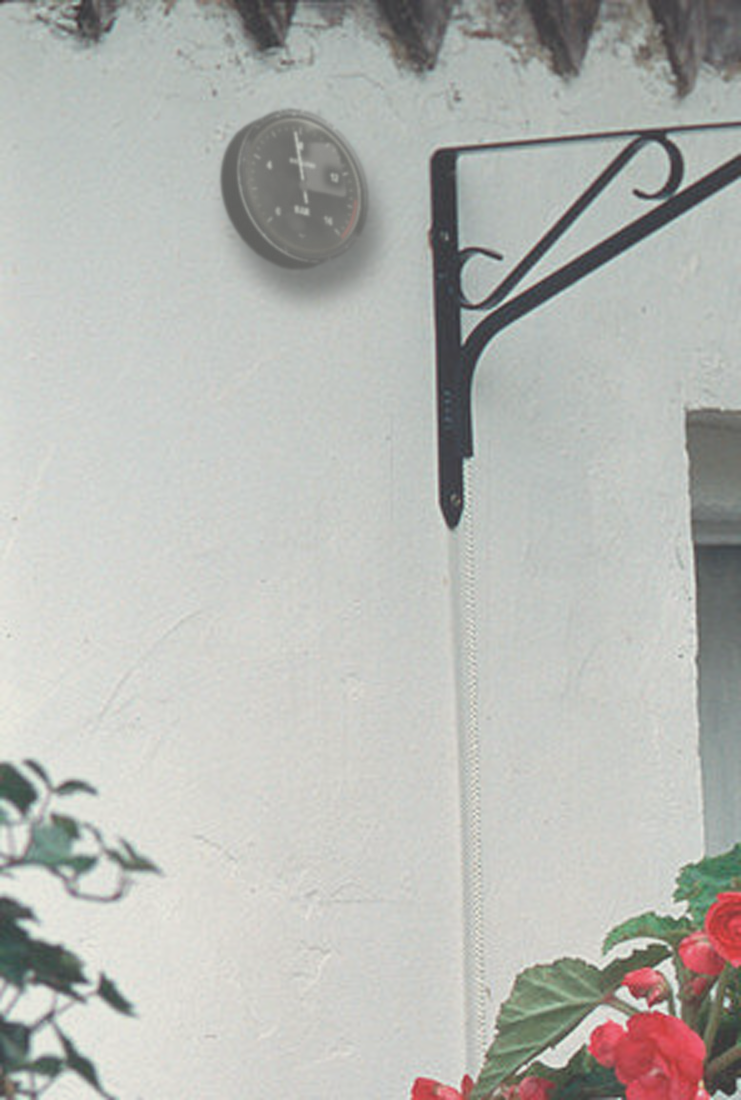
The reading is 7.5 (bar)
